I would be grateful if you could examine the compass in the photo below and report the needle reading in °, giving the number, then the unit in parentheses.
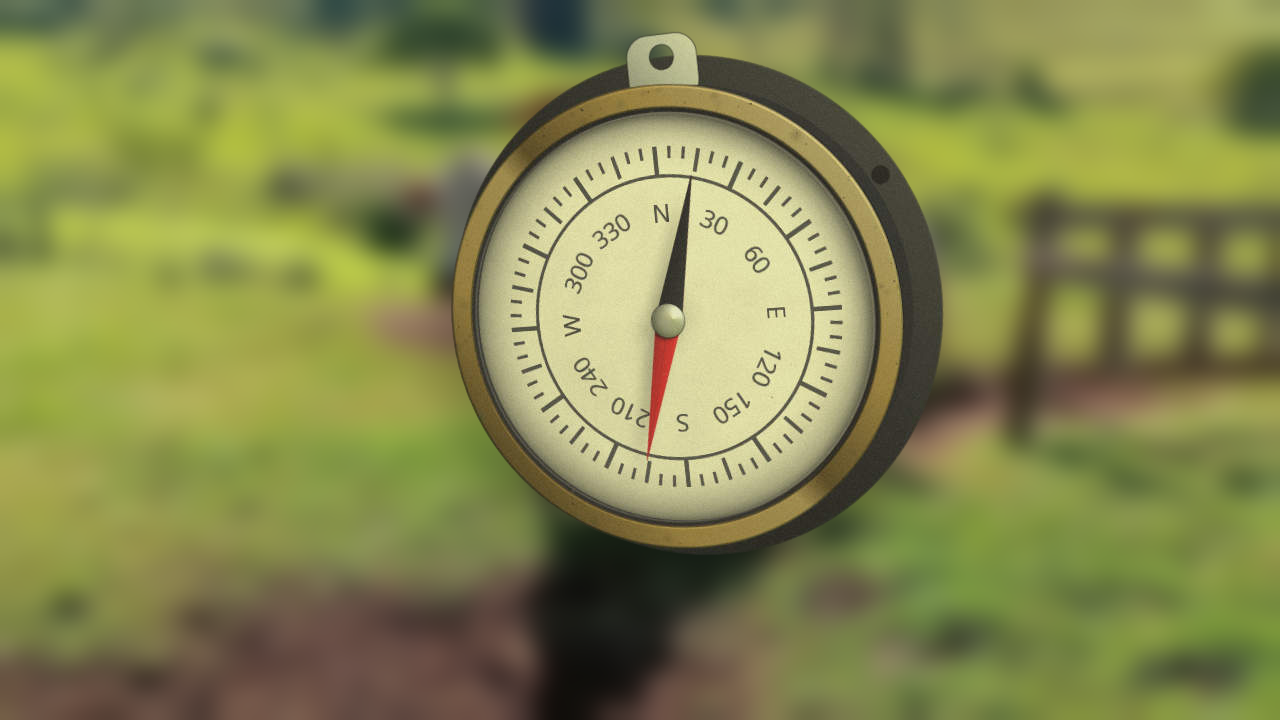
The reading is 195 (°)
